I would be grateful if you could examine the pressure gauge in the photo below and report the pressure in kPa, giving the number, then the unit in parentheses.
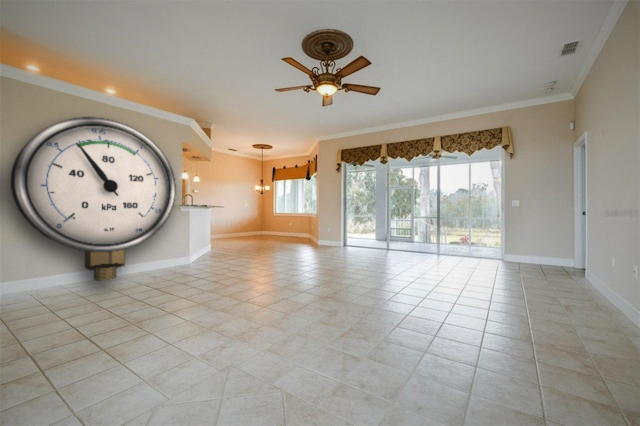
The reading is 60 (kPa)
